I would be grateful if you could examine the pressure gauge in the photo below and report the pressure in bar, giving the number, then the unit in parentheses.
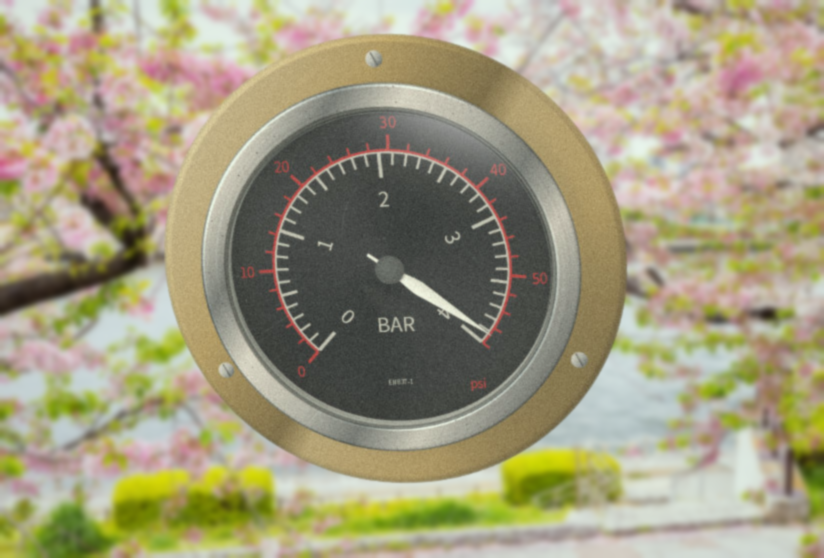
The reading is 3.9 (bar)
